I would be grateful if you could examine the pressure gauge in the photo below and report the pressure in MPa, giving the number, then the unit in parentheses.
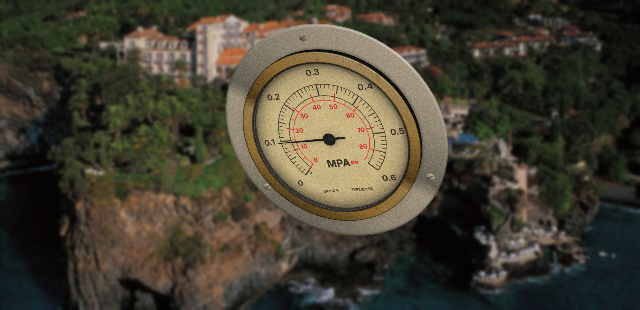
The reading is 0.1 (MPa)
